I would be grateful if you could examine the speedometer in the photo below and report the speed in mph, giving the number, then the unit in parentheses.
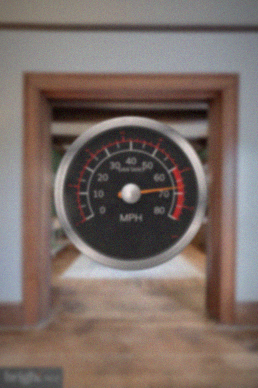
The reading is 67.5 (mph)
